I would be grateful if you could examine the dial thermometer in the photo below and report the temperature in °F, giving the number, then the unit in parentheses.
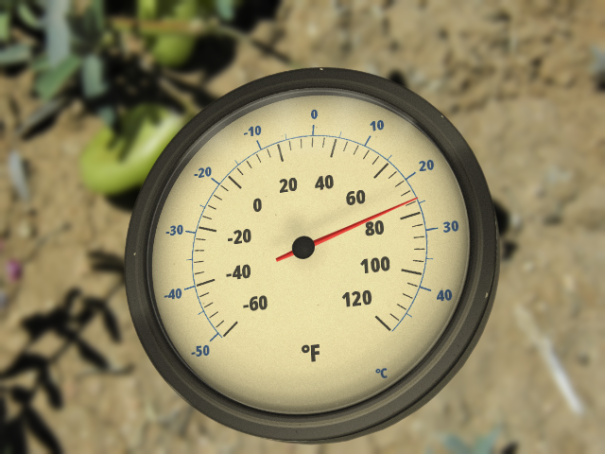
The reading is 76 (°F)
